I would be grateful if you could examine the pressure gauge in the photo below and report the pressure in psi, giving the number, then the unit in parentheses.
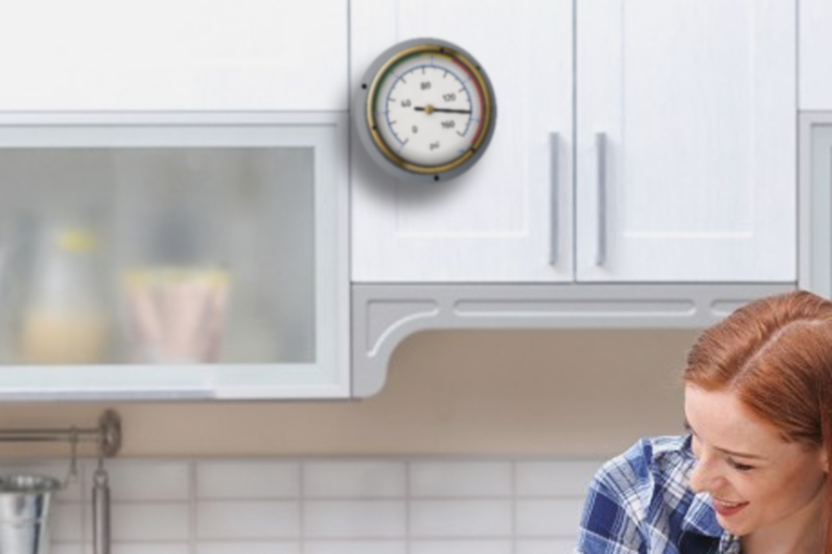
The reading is 140 (psi)
